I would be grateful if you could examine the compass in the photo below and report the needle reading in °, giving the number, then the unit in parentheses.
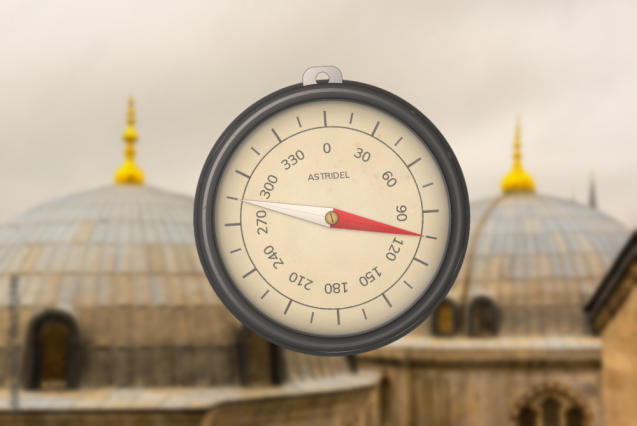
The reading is 105 (°)
